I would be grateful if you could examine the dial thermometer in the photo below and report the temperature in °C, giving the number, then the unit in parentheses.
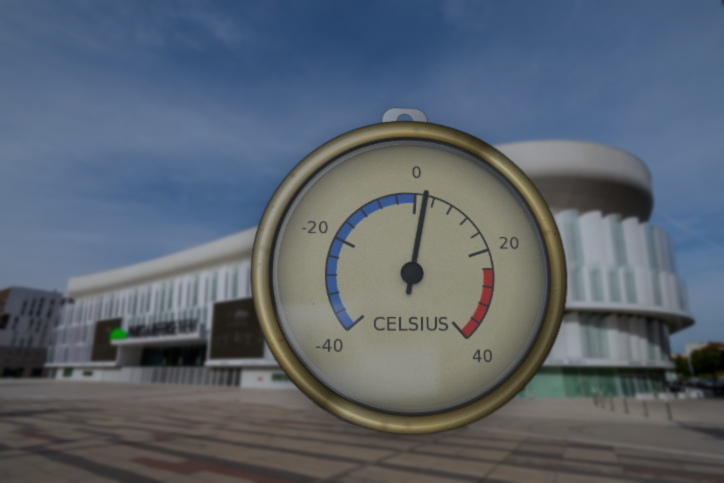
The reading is 2 (°C)
